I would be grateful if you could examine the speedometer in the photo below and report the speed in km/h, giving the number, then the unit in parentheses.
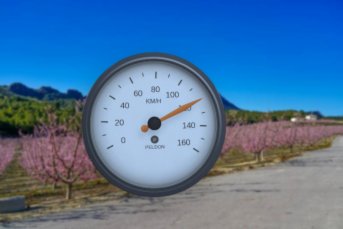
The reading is 120 (km/h)
